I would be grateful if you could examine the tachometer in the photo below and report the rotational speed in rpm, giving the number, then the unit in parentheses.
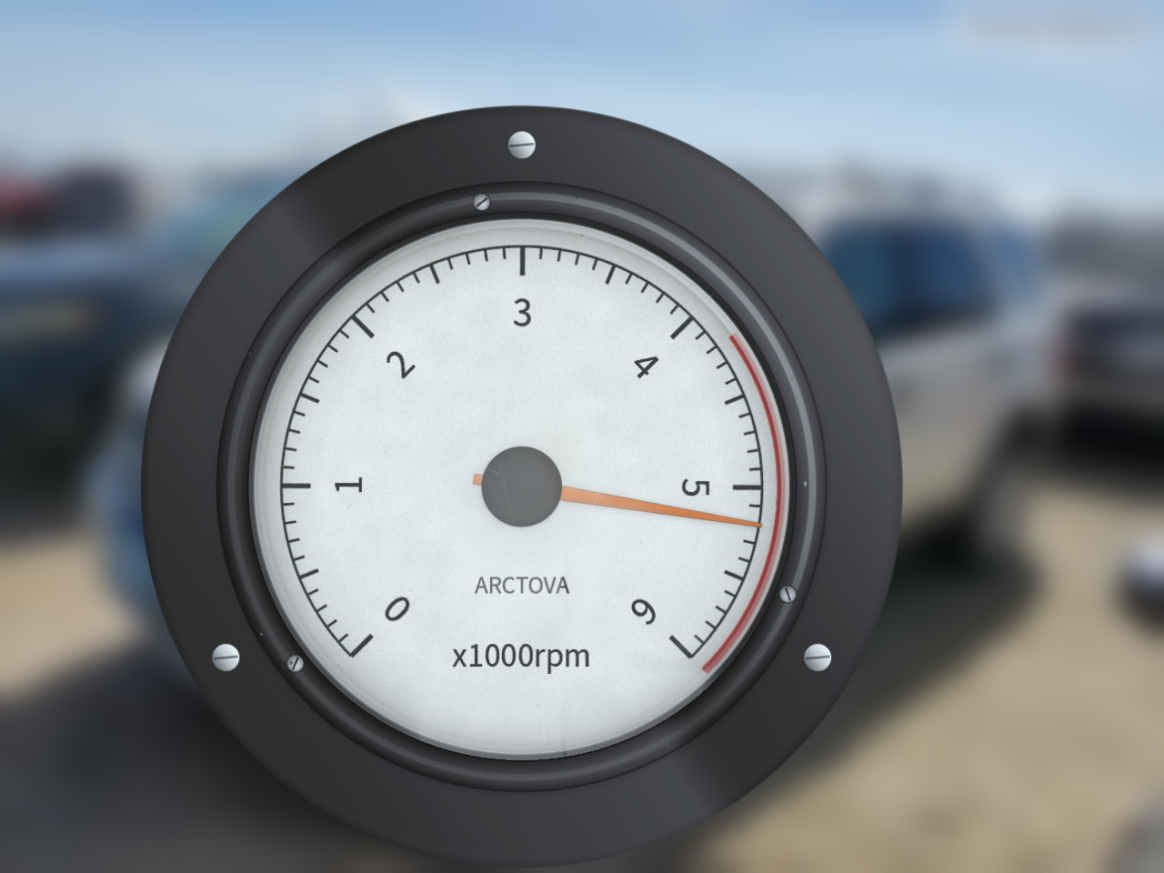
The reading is 5200 (rpm)
